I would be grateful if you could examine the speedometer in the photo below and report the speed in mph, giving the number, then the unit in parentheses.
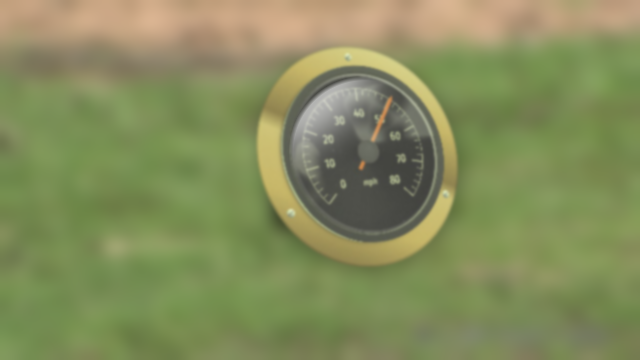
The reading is 50 (mph)
